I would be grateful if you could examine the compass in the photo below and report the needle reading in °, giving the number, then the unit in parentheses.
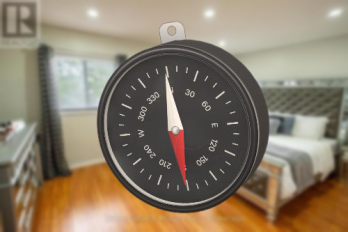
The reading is 180 (°)
